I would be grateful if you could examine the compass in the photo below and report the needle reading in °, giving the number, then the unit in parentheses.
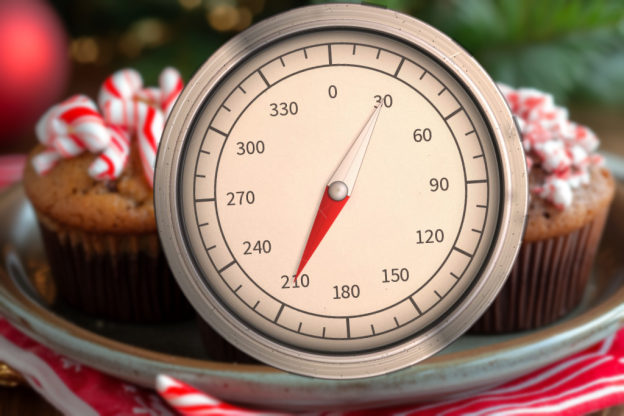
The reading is 210 (°)
